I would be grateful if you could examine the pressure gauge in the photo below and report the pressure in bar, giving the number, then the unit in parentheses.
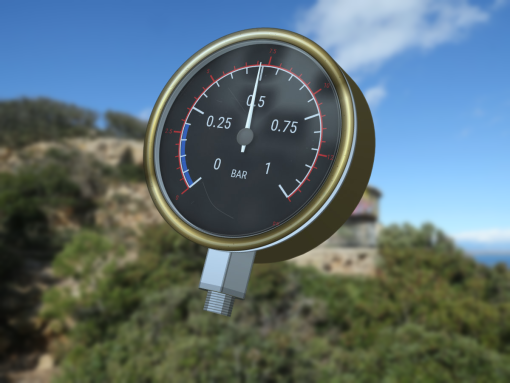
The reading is 0.5 (bar)
